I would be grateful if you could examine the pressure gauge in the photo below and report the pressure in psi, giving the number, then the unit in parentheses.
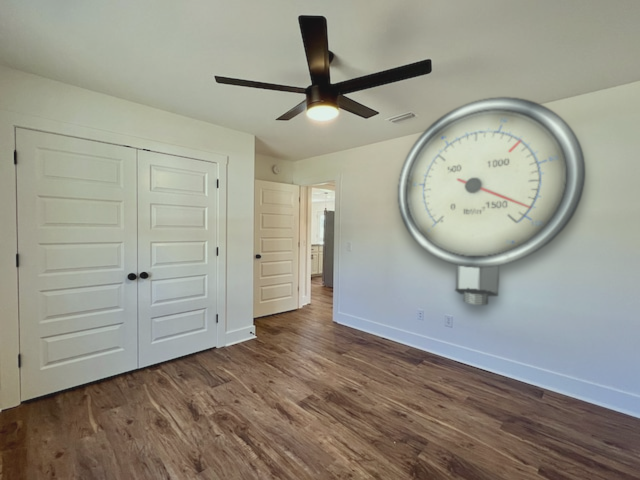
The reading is 1400 (psi)
